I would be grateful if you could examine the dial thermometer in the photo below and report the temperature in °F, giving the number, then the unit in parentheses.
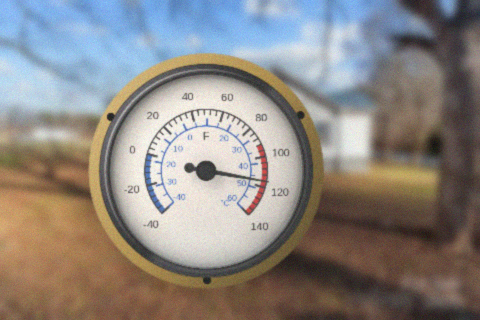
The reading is 116 (°F)
